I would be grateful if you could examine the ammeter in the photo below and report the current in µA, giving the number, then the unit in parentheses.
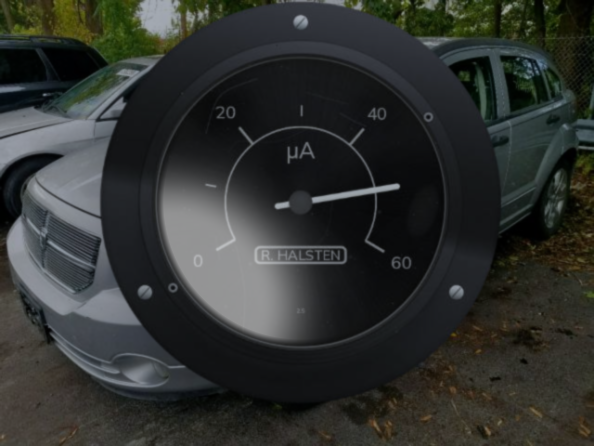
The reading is 50 (µA)
